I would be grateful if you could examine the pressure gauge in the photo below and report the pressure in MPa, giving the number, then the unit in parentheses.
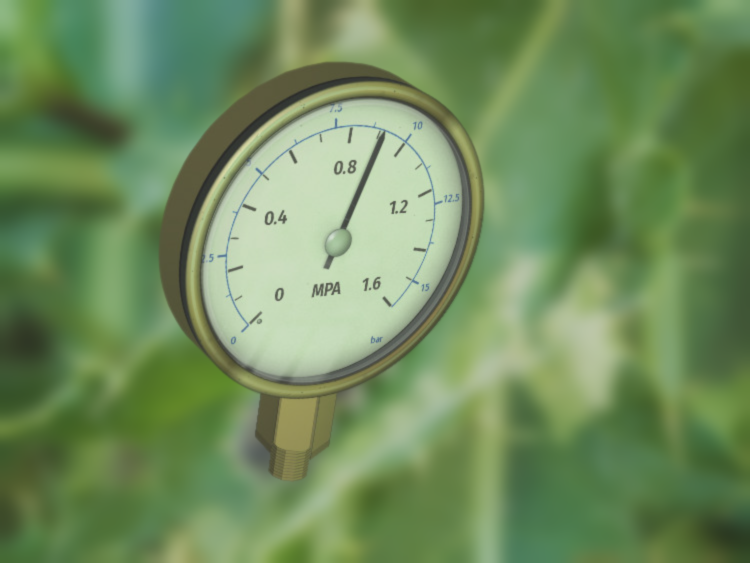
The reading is 0.9 (MPa)
